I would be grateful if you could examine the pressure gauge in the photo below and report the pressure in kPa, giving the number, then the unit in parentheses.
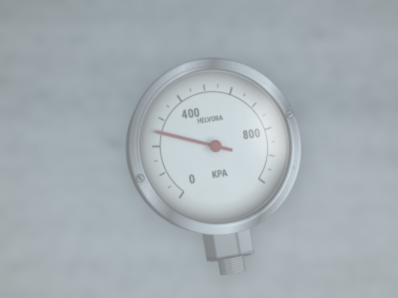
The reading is 250 (kPa)
